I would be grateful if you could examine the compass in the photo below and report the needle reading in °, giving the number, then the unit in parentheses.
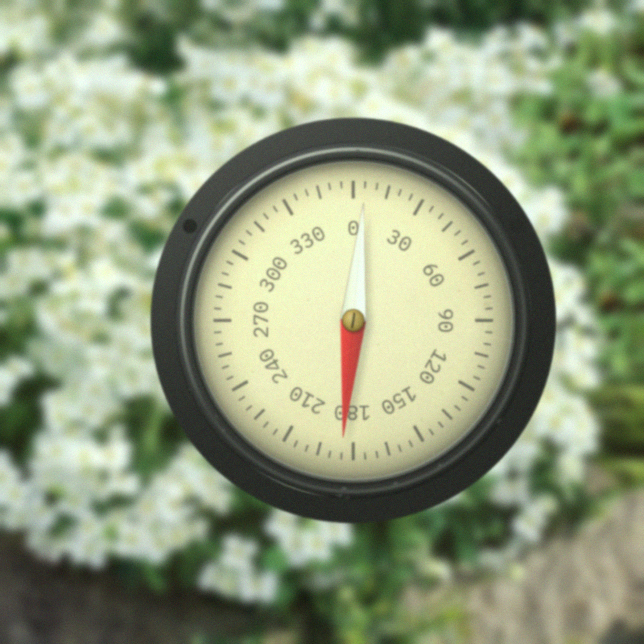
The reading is 185 (°)
